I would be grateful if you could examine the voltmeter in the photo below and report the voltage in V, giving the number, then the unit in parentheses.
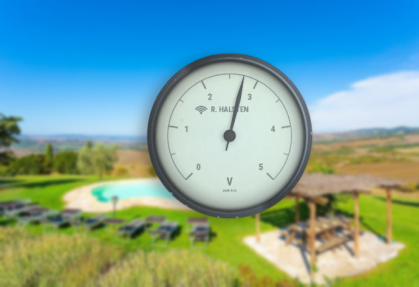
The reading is 2.75 (V)
